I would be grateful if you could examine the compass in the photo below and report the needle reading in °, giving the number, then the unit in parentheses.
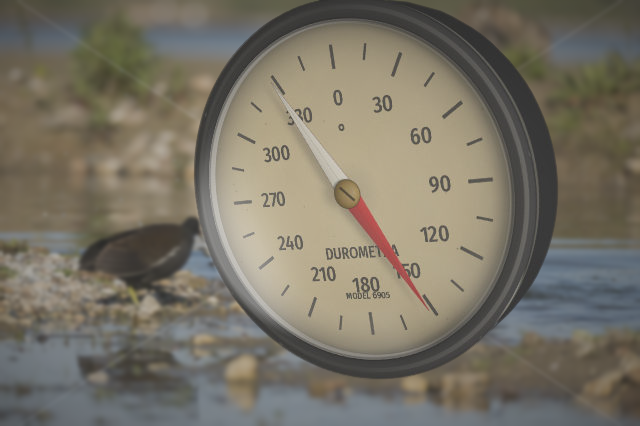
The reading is 150 (°)
